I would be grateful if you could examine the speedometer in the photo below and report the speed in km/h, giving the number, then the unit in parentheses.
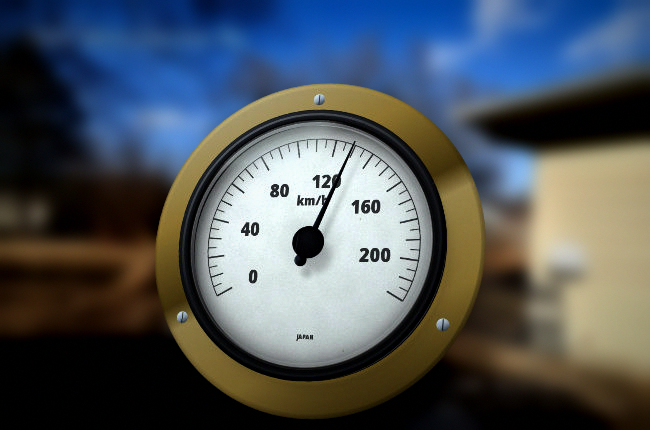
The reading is 130 (km/h)
